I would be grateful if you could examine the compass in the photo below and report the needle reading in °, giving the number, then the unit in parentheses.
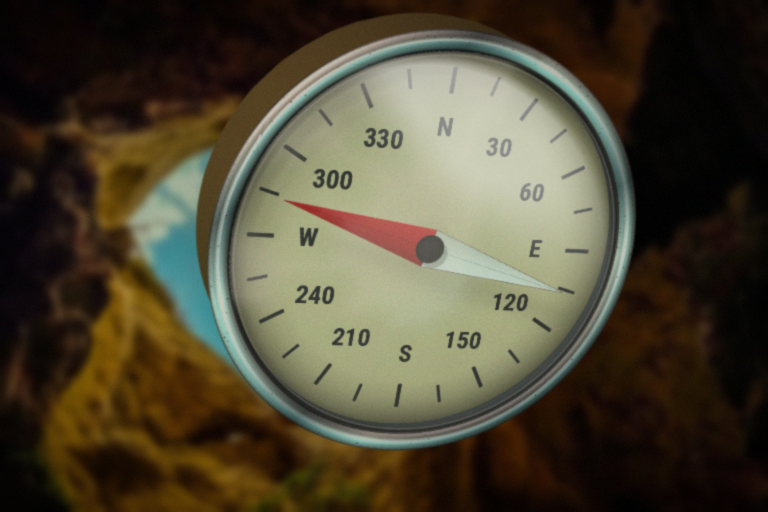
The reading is 285 (°)
